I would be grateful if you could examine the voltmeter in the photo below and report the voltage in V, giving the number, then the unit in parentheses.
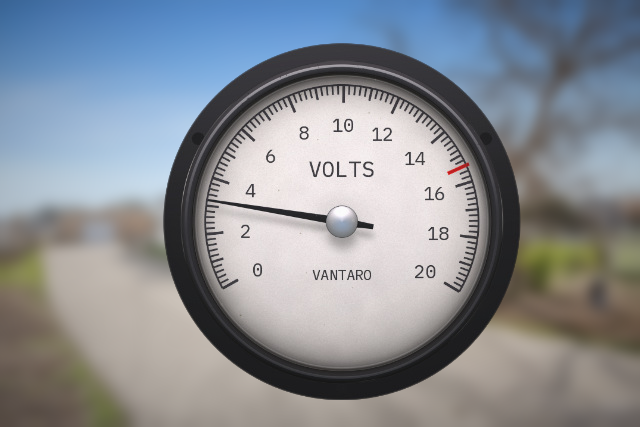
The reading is 3.2 (V)
